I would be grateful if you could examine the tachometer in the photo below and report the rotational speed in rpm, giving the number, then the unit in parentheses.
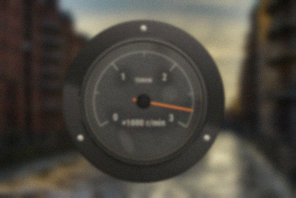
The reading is 2750 (rpm)
